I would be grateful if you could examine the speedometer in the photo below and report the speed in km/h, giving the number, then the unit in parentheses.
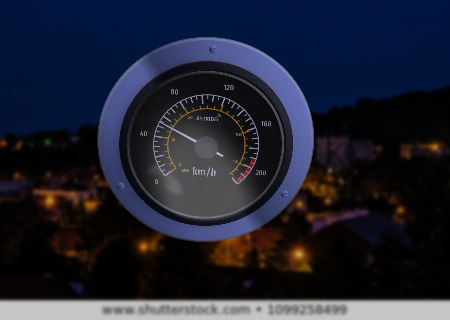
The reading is 55 (km/h)
